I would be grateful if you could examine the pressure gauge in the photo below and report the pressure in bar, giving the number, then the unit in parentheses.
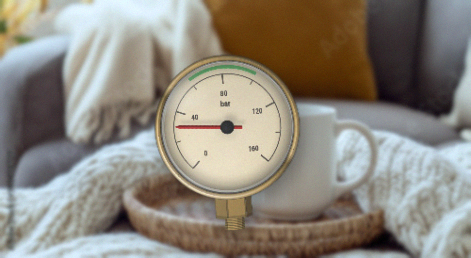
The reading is 30 (bar)
